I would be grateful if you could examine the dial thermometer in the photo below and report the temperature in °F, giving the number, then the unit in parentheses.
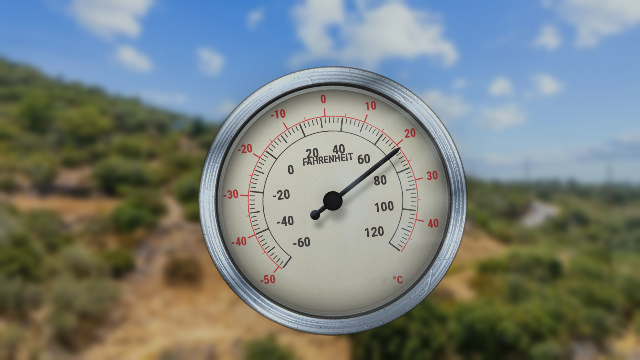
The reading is 70 (°F)
